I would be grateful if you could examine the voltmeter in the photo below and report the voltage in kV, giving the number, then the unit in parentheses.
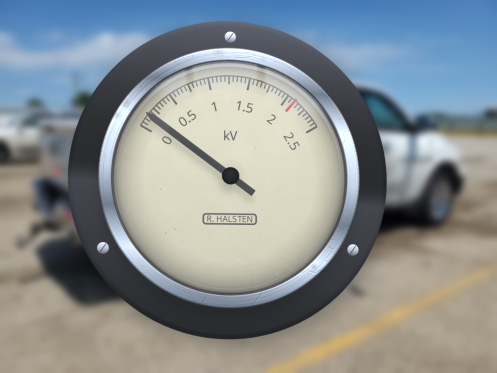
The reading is 0.15 (kV)
